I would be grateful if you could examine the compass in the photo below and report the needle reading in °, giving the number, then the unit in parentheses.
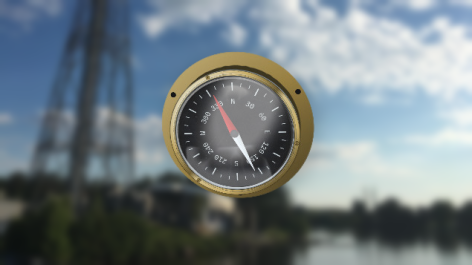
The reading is 335 (°)
